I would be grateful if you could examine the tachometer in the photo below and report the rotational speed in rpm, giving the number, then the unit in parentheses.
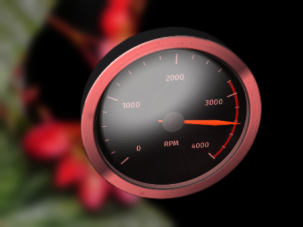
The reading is 3400 (rpm)
